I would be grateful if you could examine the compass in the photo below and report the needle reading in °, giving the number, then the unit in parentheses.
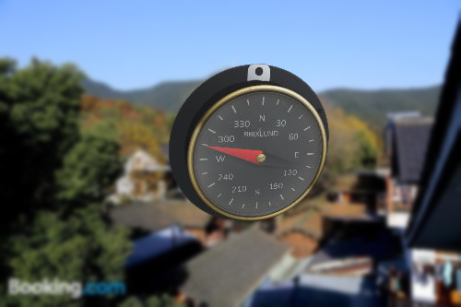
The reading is 285 (°)
